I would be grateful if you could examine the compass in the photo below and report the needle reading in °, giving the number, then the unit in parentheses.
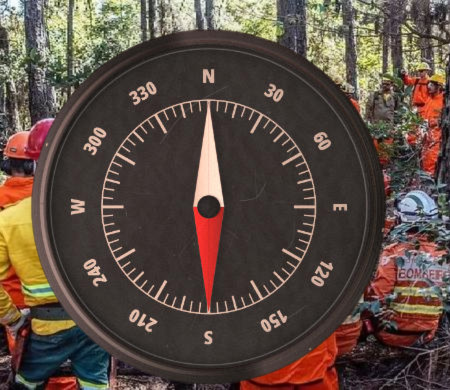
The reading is 180 (°)
